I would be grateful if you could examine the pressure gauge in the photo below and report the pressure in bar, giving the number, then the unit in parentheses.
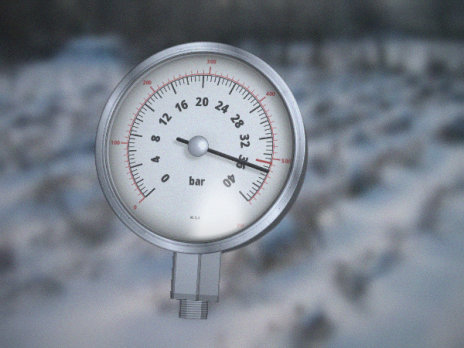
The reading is 36 (bar)
